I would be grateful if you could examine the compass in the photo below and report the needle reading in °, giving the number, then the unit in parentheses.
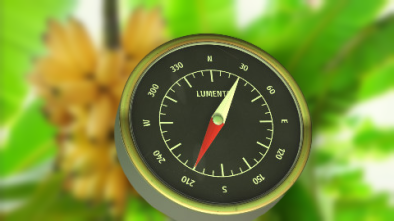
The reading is 210 (°)
